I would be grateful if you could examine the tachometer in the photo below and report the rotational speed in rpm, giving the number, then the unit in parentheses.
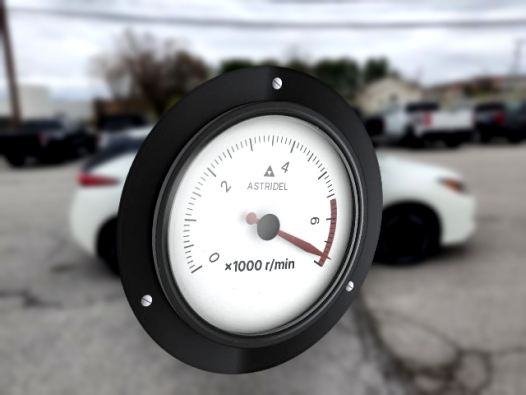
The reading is 6800 (rpm)
